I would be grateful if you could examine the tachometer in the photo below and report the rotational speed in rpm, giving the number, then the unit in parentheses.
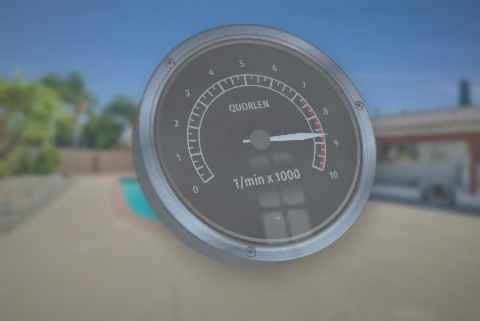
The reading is 8750 (rpm)
